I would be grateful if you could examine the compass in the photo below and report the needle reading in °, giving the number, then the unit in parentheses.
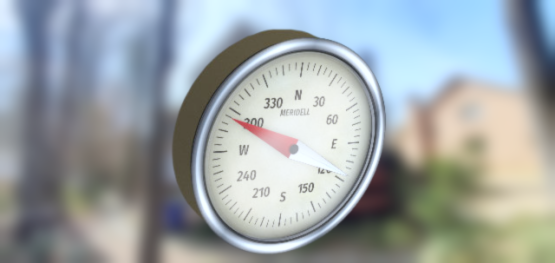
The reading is 295 (°)
